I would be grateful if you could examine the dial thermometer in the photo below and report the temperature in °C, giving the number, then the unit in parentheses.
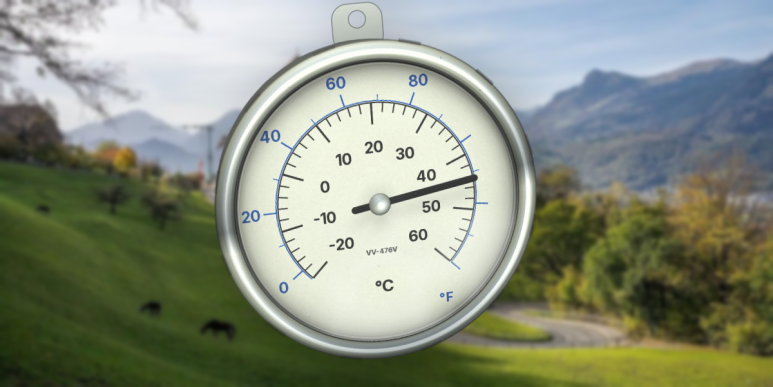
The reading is 44 (°C)
